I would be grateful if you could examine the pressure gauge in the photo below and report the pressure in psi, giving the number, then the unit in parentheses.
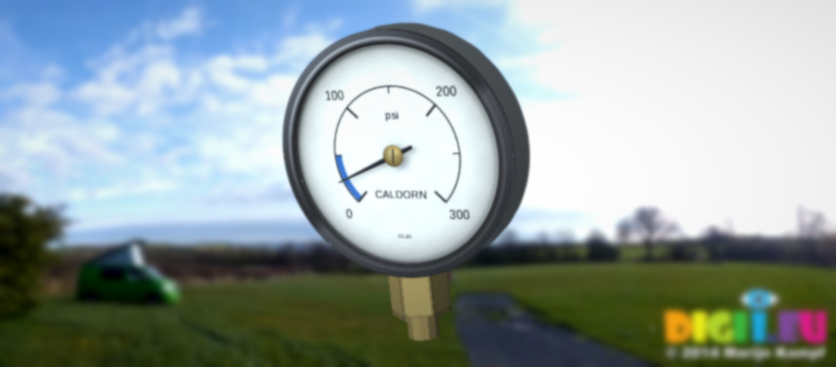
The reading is 25 (psi)
